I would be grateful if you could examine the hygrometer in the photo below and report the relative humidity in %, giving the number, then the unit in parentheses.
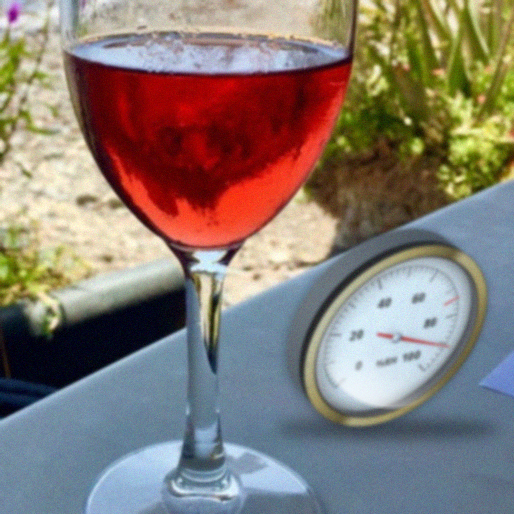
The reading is 90 (%)
